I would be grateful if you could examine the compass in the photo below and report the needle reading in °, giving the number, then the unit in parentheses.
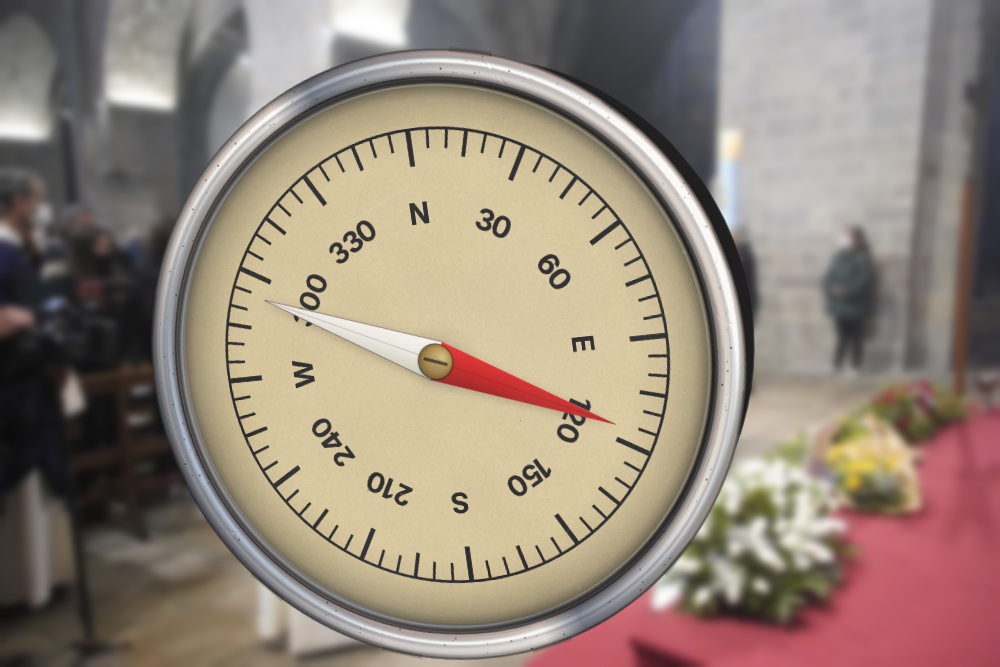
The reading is 115 (°)
